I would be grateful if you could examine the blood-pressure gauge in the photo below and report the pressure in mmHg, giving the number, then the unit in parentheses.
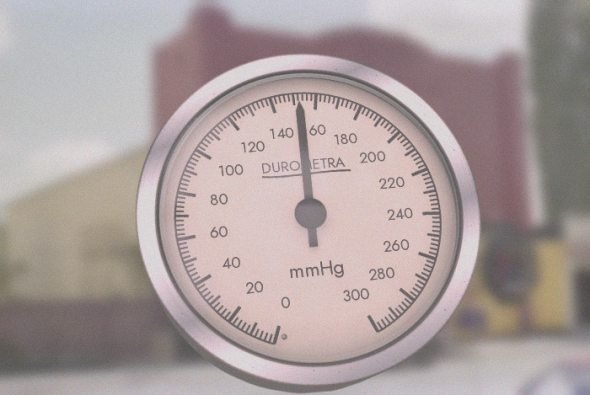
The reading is 152 (mmHg)
